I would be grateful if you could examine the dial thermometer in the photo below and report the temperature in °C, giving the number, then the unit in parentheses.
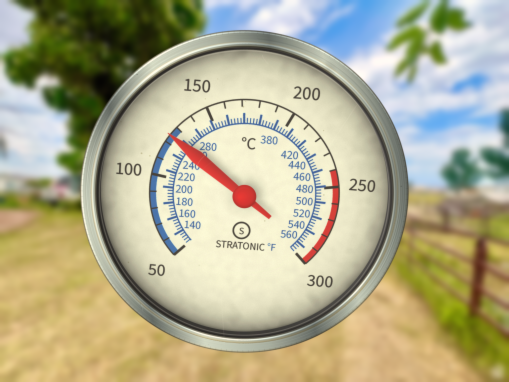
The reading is 125 (°C)
